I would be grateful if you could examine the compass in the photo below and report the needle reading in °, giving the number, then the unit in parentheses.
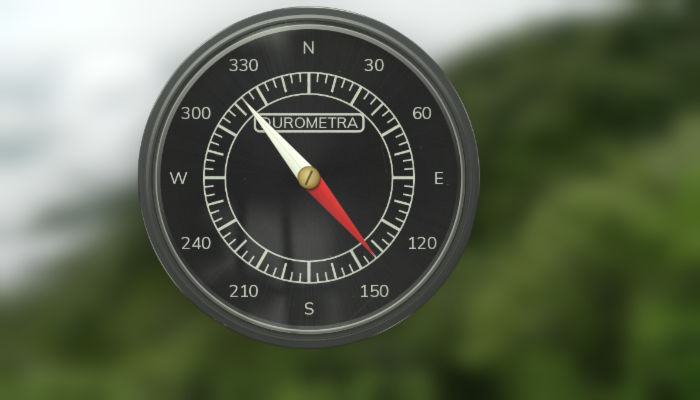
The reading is 140 (°)
